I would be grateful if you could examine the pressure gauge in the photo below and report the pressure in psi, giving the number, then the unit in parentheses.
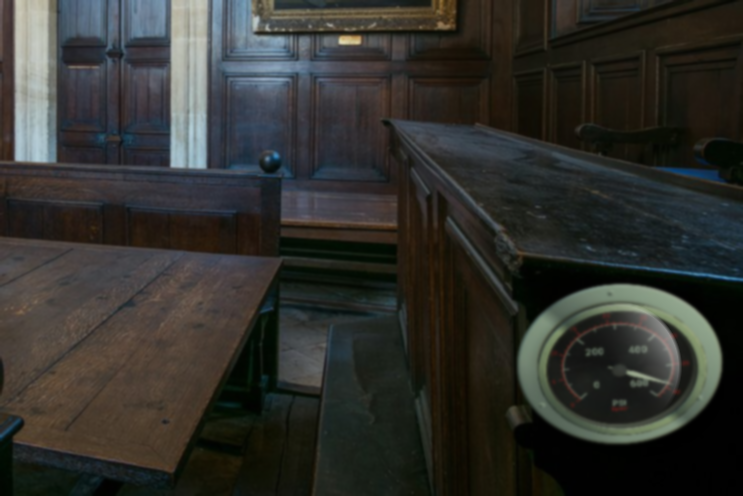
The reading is 550 (psi)
